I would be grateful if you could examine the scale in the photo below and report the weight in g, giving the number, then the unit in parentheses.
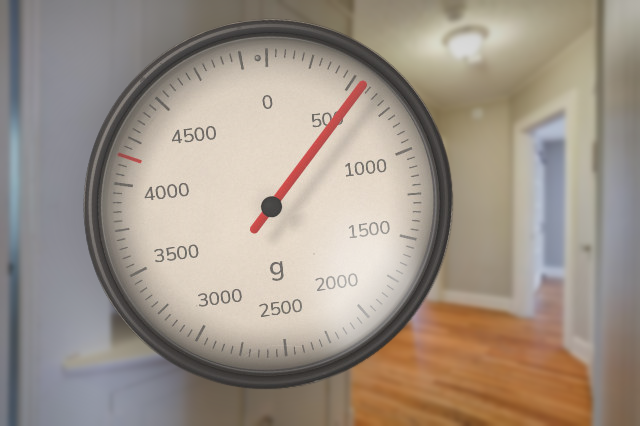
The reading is 550 (g)
